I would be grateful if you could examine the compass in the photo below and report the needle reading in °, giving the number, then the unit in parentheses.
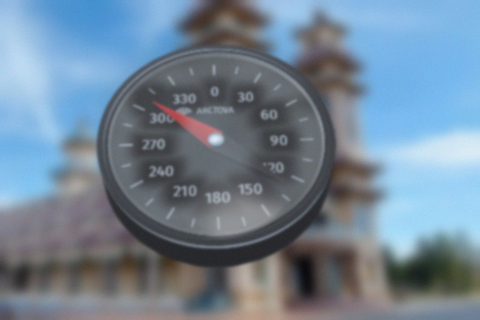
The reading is 307.5 (°)
